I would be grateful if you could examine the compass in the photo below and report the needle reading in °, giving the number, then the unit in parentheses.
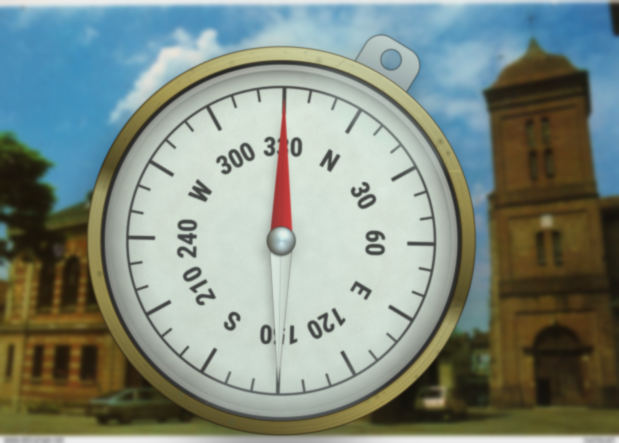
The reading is 330 (°)
